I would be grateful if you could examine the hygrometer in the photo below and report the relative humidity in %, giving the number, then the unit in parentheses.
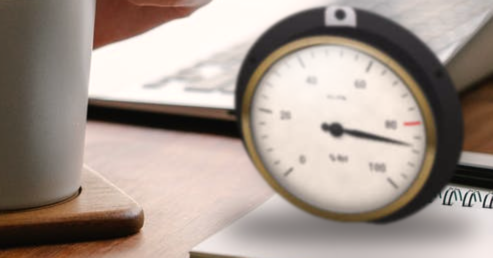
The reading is 86 (%)
